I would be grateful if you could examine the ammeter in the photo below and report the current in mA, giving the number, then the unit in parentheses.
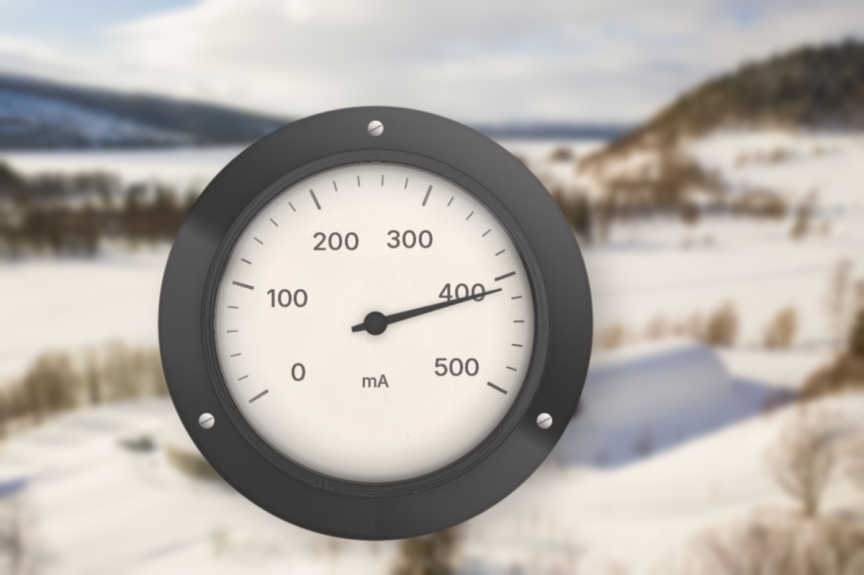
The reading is 410 (mA)
